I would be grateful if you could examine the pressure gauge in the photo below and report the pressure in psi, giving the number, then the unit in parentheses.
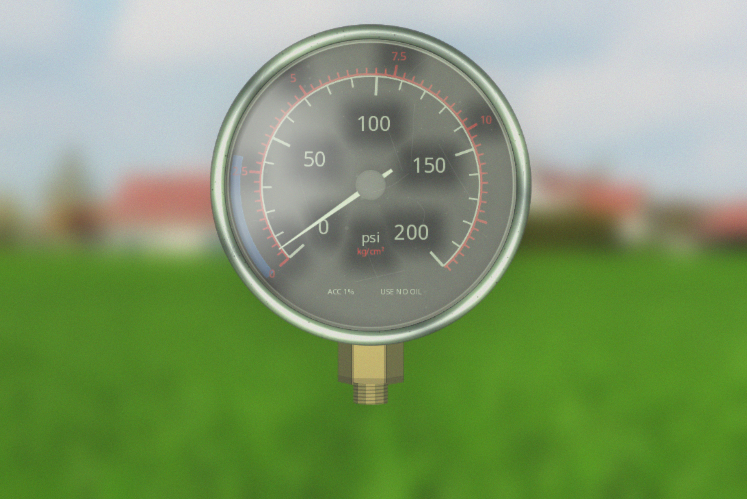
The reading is 5 (psi)
